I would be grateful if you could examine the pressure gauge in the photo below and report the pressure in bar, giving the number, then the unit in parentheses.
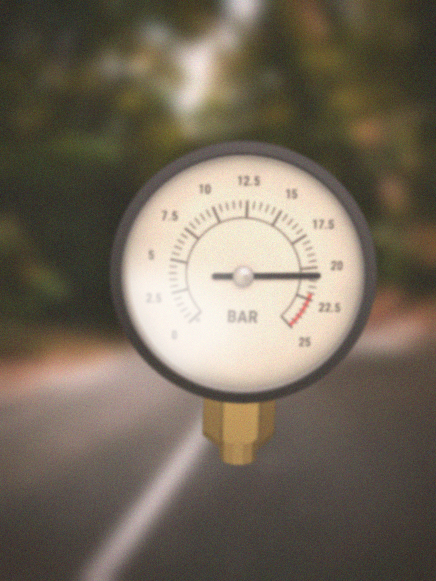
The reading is 20.5 (bar)
